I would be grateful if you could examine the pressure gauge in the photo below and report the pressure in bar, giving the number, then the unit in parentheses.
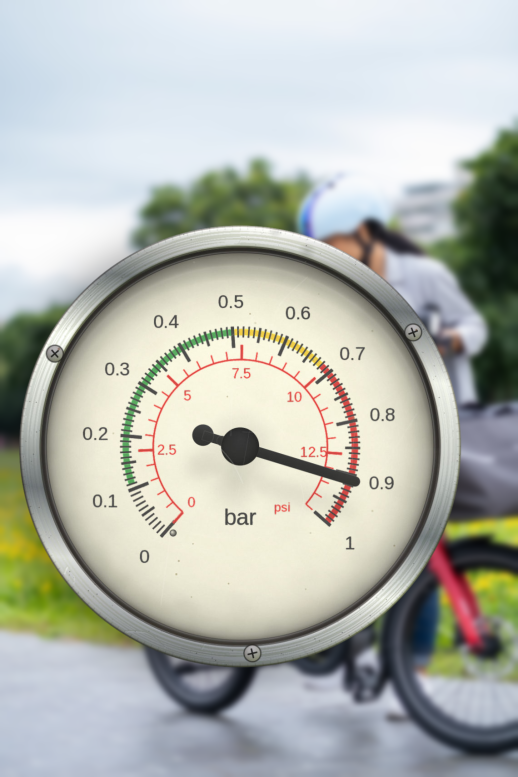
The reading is 0.91 (bar)
